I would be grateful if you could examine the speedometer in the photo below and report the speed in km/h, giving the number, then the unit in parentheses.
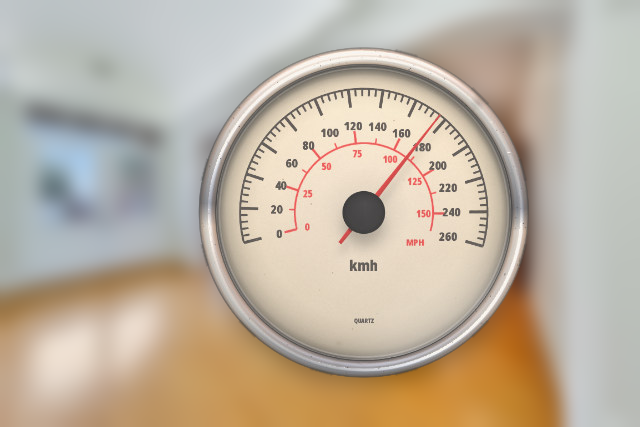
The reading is 176 (km/h)
